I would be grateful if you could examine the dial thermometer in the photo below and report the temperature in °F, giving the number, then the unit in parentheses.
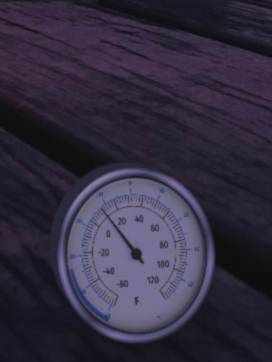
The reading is 10 (°F)
